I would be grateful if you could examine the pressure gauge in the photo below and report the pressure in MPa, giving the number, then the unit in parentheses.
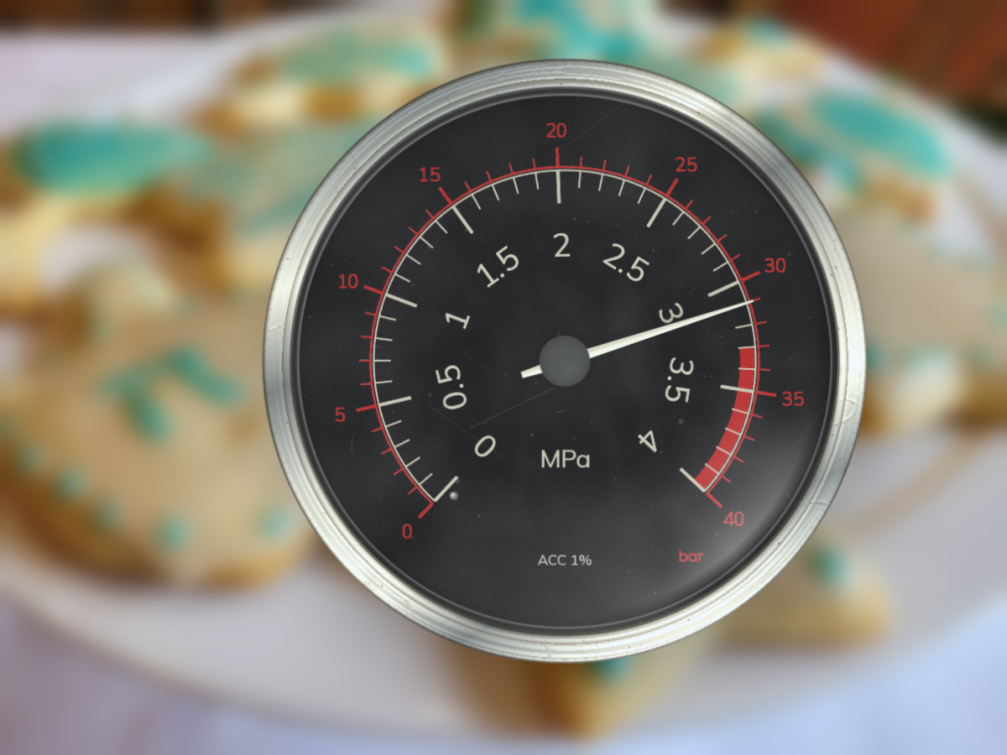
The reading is 3.1 (MPa)
